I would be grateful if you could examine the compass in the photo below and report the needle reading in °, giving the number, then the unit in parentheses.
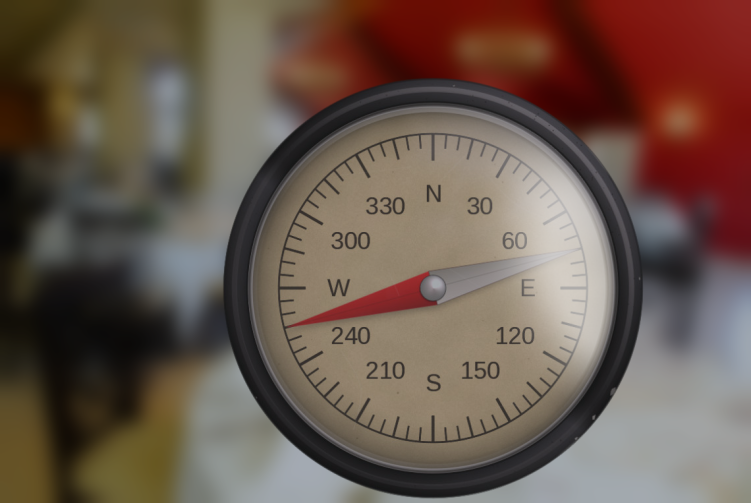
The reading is 255 (°)
